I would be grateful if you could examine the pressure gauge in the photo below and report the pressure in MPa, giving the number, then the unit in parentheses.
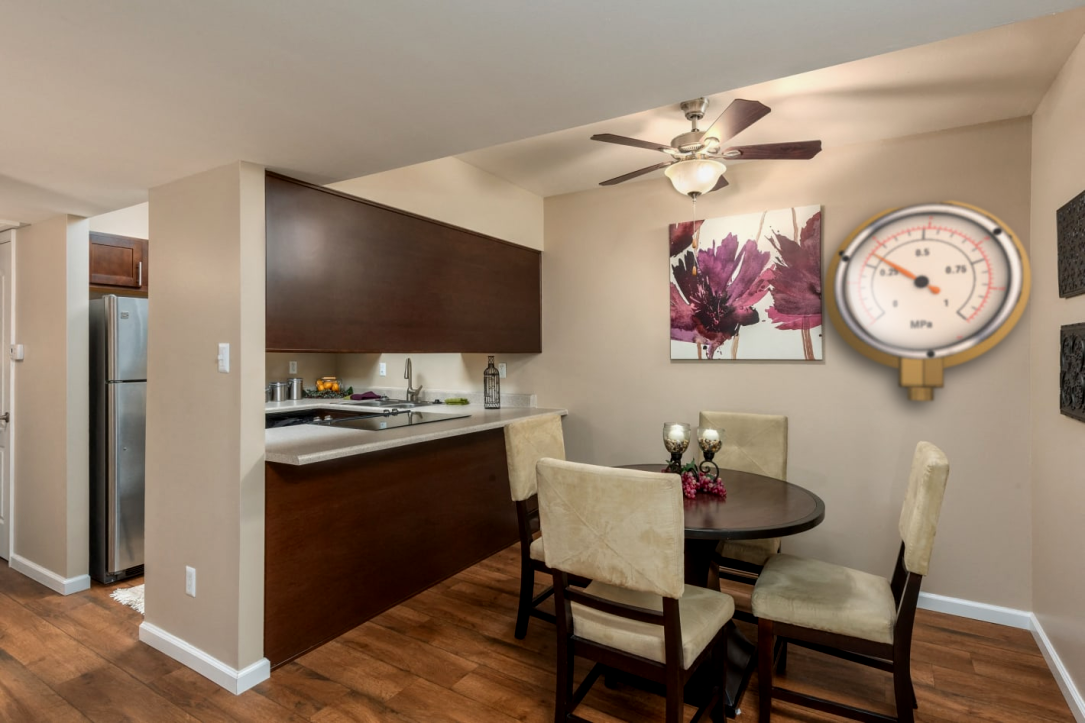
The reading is 0.3 (MPa)
